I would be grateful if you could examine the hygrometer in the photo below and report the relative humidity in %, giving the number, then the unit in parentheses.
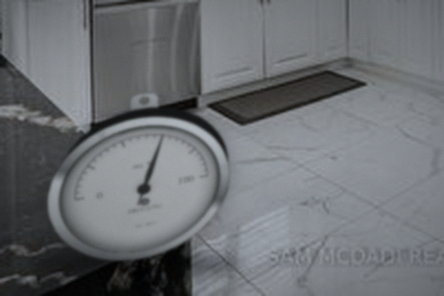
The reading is 60 (%)
